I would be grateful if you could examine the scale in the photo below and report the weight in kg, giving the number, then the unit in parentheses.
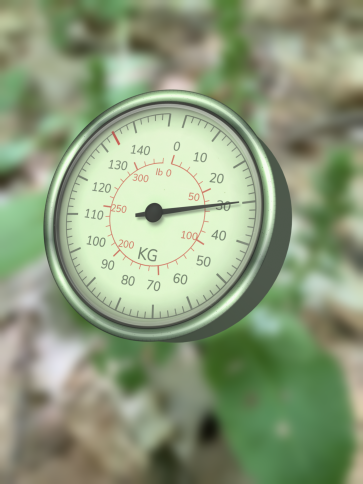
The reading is 30 (kg)
